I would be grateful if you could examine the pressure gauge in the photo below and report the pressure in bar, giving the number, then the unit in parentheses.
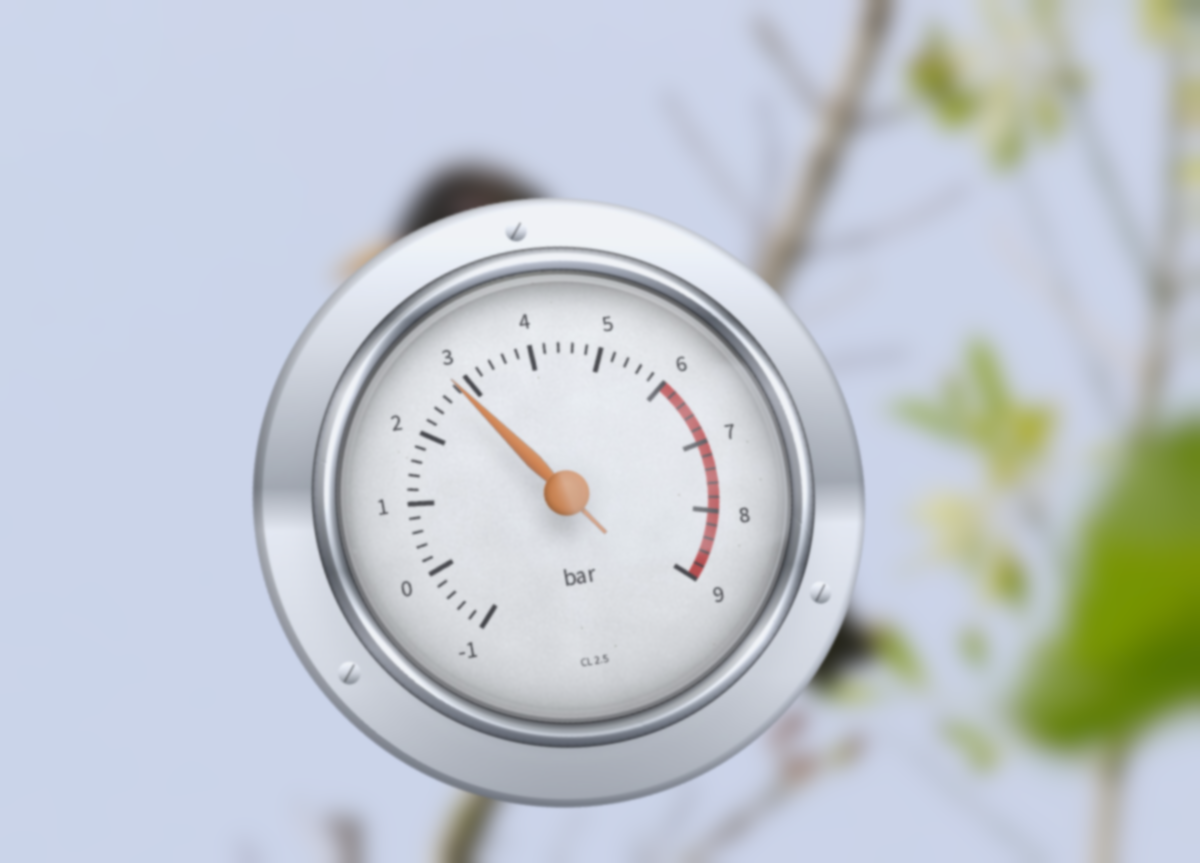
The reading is 2.8 (bar)
